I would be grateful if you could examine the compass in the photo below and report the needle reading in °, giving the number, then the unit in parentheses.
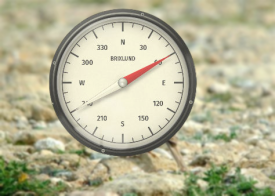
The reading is 60 (°)
